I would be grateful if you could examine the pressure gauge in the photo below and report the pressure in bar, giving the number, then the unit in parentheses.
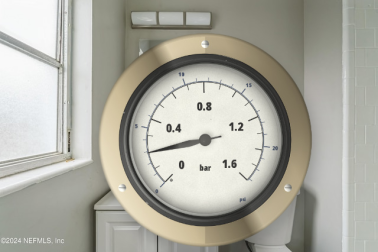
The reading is 0.2 (bar)
